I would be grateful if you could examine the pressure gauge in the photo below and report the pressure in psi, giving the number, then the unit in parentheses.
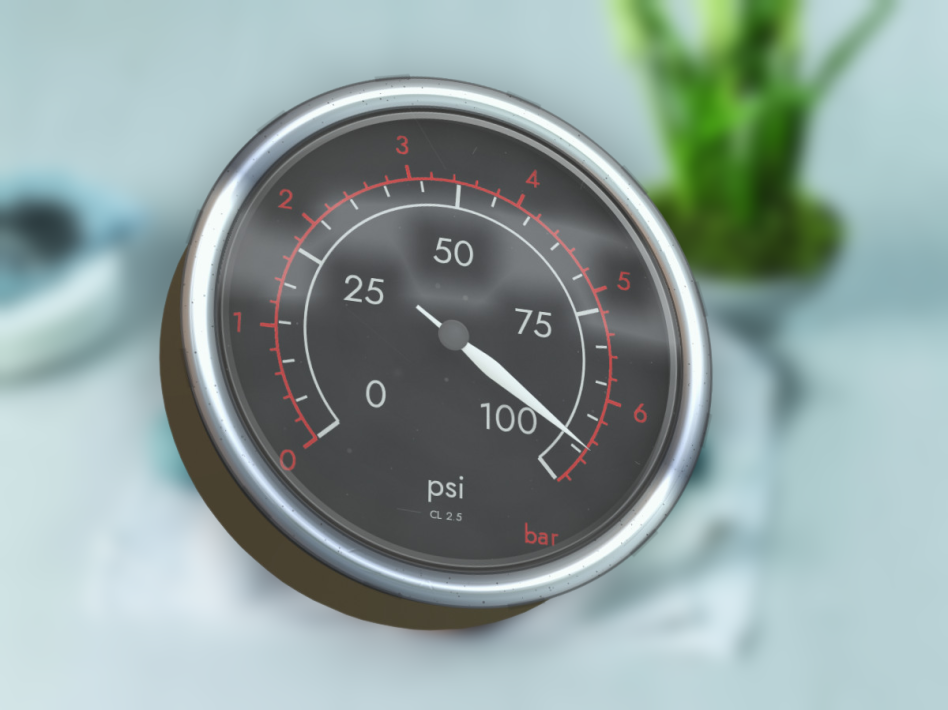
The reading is 95 (psi)
